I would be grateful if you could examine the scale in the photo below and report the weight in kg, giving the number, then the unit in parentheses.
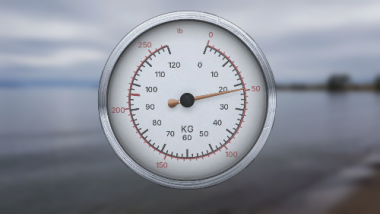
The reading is 22 (kg)
